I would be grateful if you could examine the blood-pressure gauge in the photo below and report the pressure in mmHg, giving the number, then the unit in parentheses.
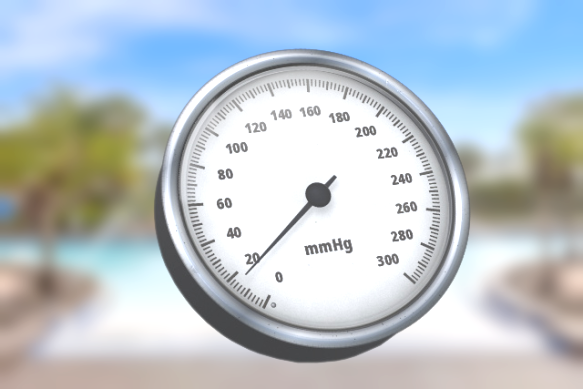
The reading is 16 (mmHg)
